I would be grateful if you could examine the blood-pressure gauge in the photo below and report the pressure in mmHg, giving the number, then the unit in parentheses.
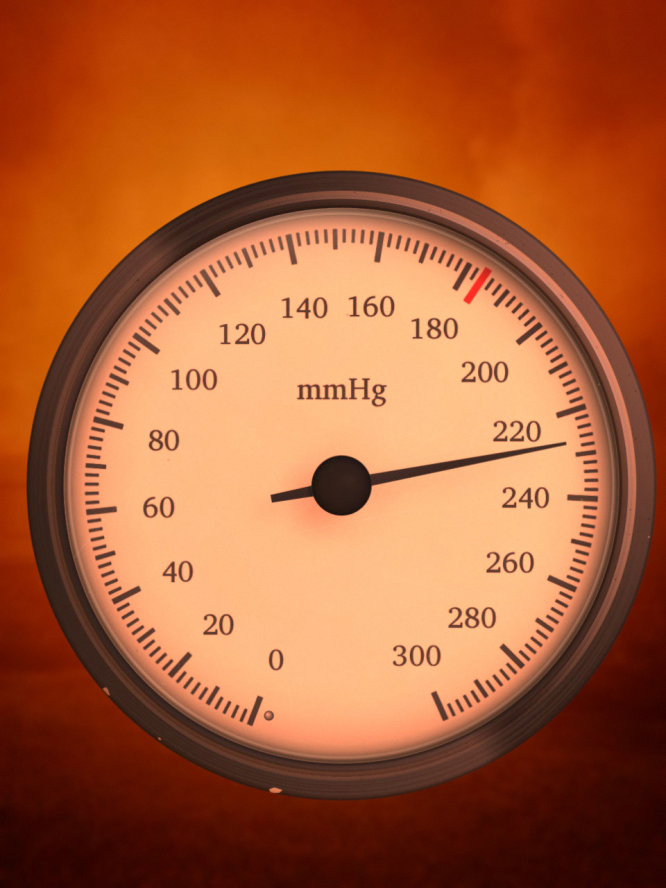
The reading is 227 (mmHg)
